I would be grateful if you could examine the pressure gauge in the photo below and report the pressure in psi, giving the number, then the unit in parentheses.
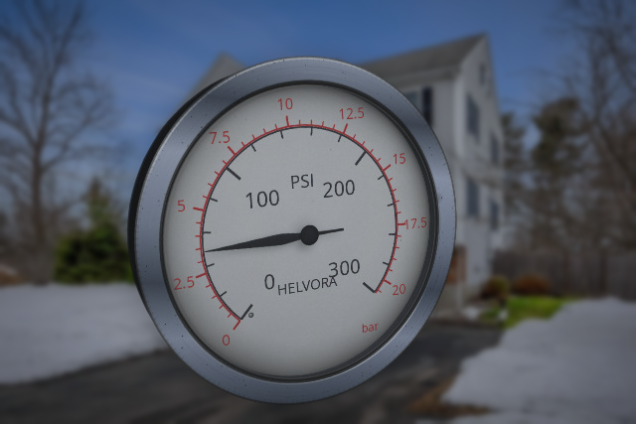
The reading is 50 (psi)
